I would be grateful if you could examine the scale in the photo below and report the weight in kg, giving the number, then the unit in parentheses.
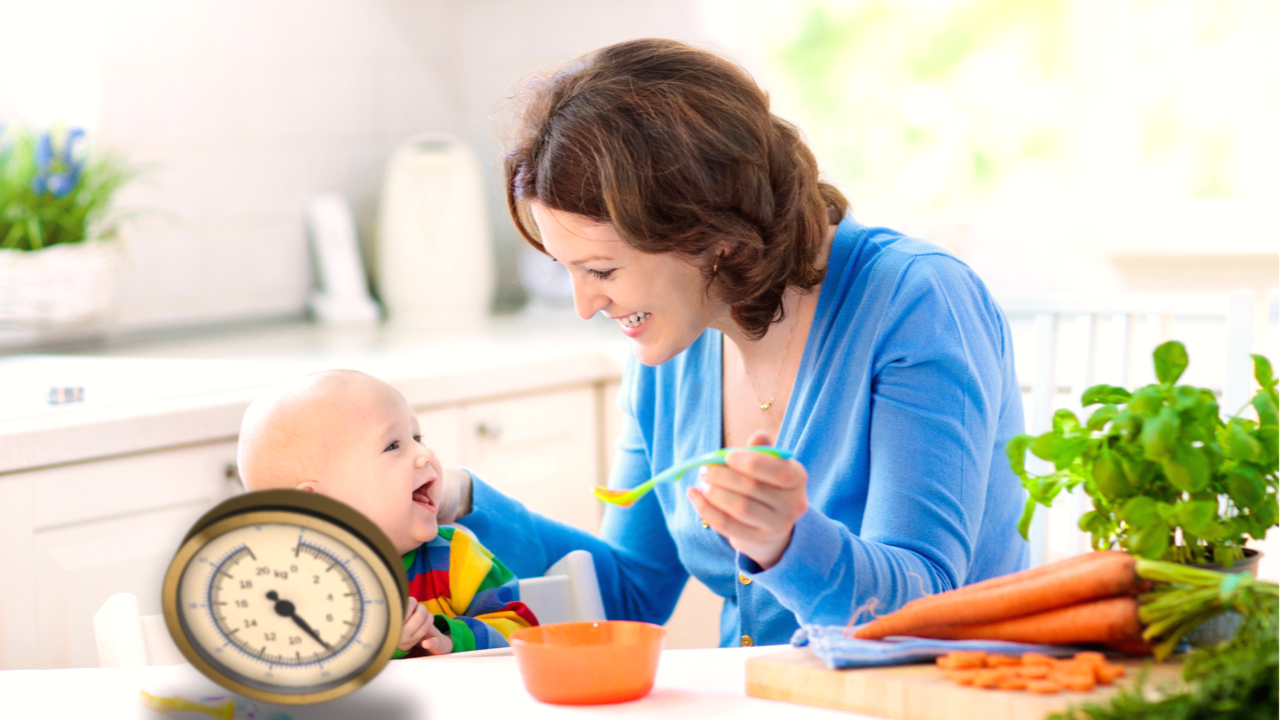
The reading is 8 (kg)
